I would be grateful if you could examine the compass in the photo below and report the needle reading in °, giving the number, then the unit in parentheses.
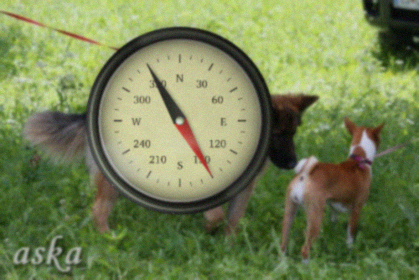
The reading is 150 (°)
